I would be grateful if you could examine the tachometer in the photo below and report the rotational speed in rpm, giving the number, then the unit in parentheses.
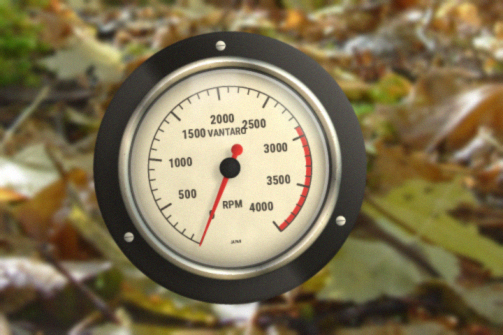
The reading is 0 (rpm)
